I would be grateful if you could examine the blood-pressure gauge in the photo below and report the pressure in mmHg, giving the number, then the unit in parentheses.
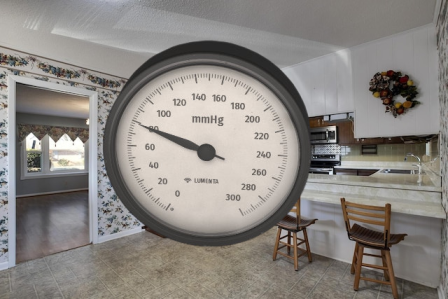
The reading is 80 (mmHg)
